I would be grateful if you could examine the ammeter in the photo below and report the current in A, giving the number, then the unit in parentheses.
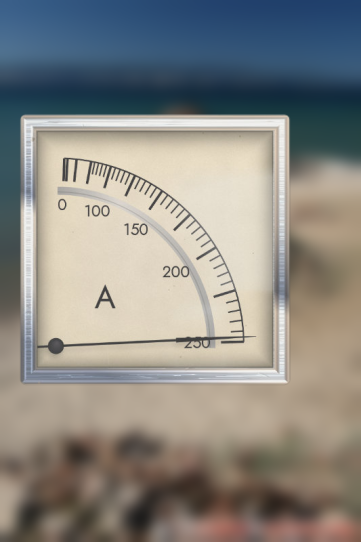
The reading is 247.5 (A)
